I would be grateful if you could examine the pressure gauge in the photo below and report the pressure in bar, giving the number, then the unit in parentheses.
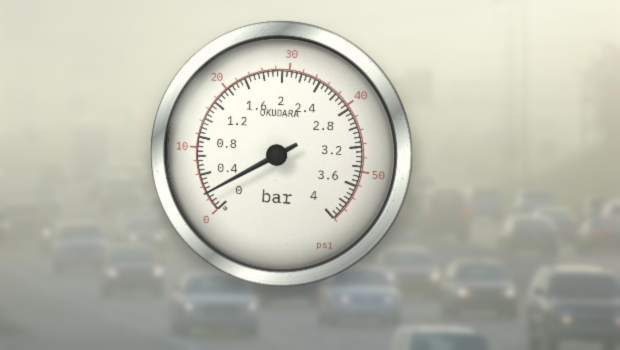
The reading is 0.2 (bar)
